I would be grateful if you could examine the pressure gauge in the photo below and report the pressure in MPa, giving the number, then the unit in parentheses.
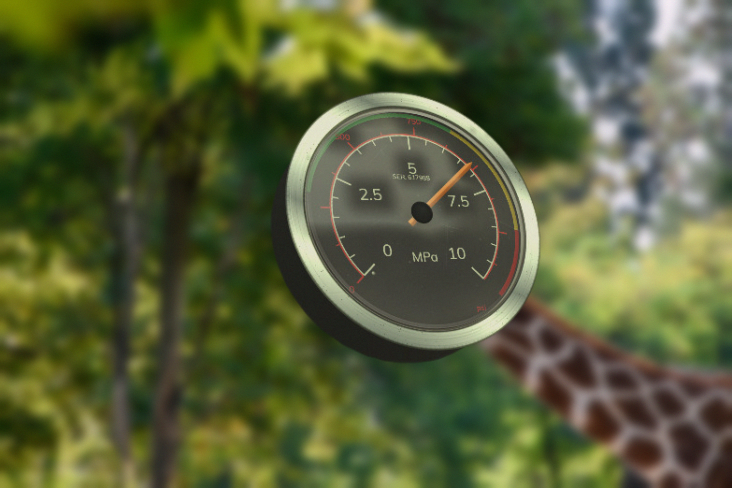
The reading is 6.75 (MPa)
